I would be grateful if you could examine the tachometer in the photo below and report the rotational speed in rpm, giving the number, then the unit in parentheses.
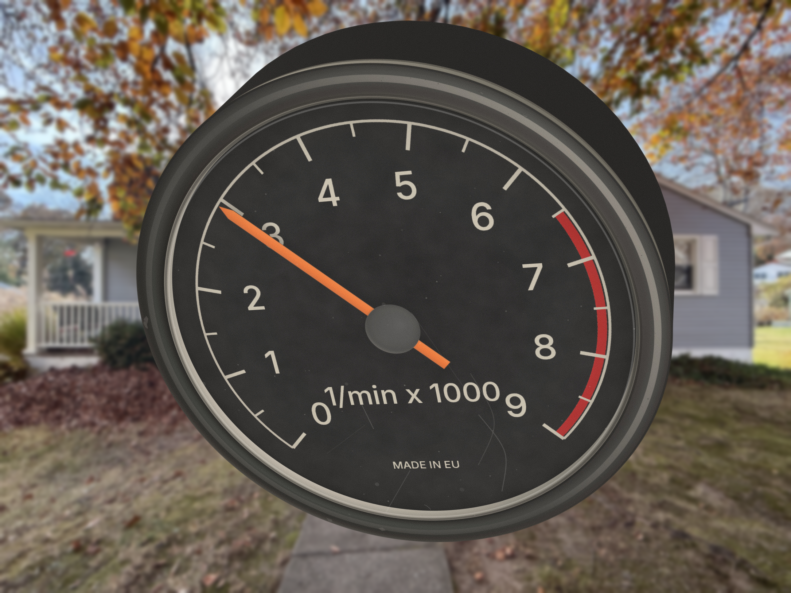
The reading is 3000 (rpm)
